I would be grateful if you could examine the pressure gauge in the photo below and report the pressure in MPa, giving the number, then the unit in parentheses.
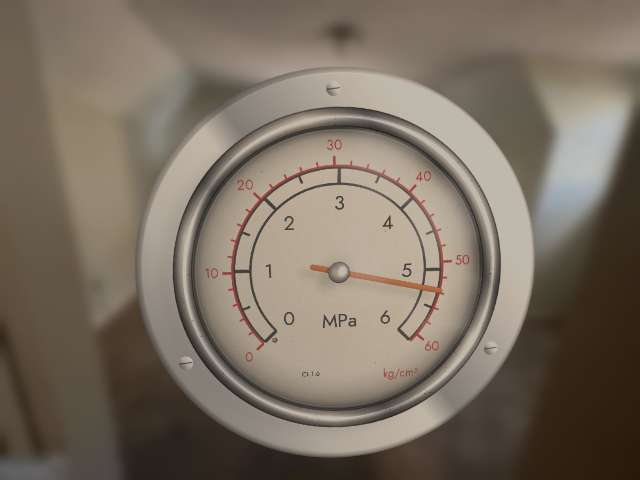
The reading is 5.25 (MPa)
